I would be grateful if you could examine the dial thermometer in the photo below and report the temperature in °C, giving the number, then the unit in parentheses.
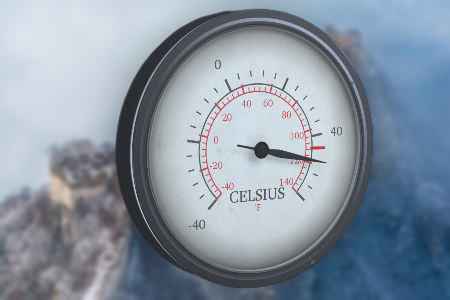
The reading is 48 (°C)
